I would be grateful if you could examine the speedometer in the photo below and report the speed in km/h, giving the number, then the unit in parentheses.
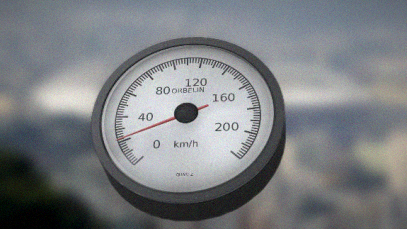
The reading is 20 (km/h)
